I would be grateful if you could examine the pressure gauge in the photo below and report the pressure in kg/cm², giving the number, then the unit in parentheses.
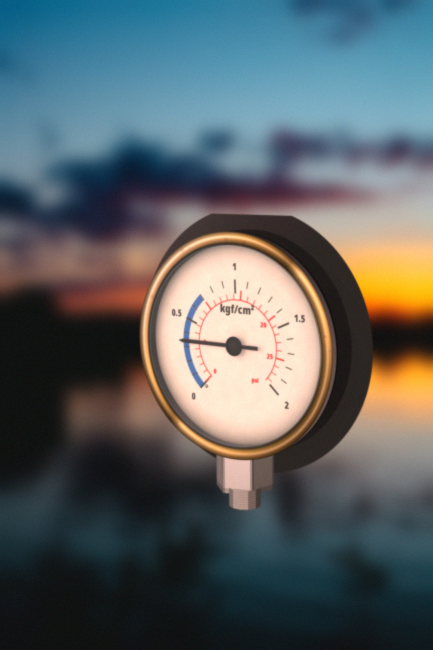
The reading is 0.35 (kg/cm²)
